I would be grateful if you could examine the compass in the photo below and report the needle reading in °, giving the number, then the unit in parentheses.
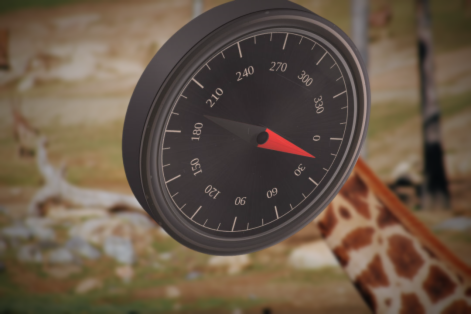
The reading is 15 (°)
